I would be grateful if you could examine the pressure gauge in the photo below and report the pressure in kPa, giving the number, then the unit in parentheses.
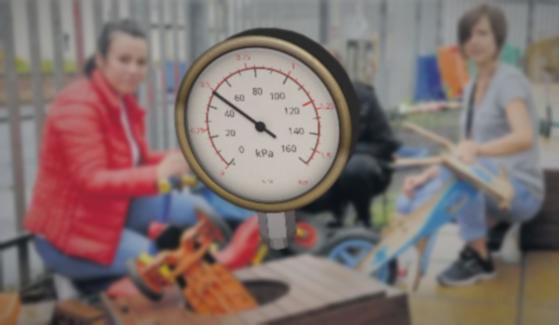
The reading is 50 (kPa)
